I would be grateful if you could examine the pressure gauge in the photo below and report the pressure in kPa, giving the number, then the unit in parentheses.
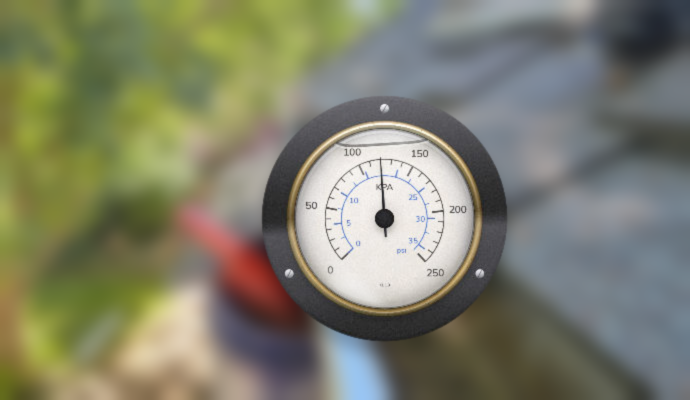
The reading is 120 (kPa)
